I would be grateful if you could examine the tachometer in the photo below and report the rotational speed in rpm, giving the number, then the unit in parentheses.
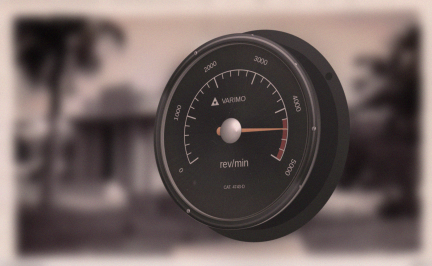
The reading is 4400 (rpm)
